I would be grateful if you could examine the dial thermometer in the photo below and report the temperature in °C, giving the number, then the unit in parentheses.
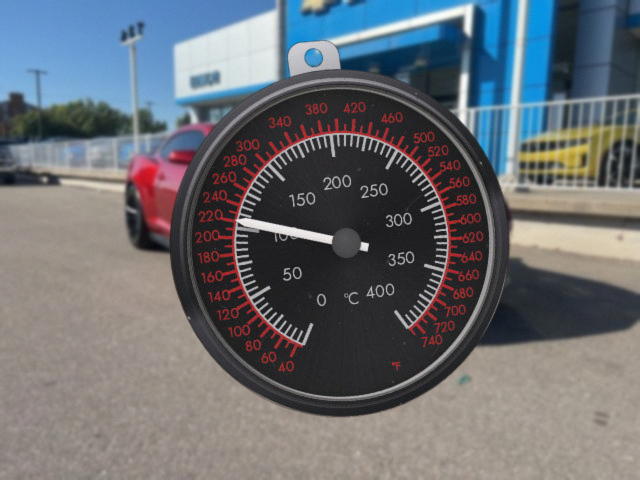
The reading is 105 (°C)
